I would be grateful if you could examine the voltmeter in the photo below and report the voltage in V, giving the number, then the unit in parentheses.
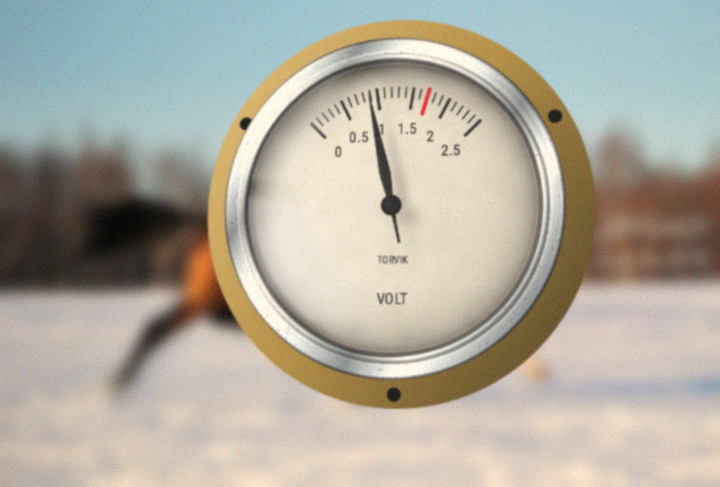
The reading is 0.9 (V)
